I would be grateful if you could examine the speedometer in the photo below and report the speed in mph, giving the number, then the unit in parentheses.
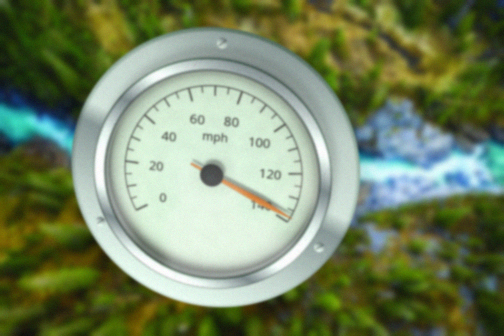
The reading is 137.5 (mph)
